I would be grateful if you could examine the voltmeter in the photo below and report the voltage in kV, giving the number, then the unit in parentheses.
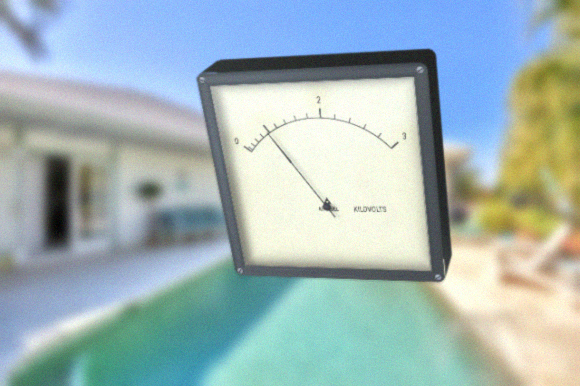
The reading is 1 (kV)
